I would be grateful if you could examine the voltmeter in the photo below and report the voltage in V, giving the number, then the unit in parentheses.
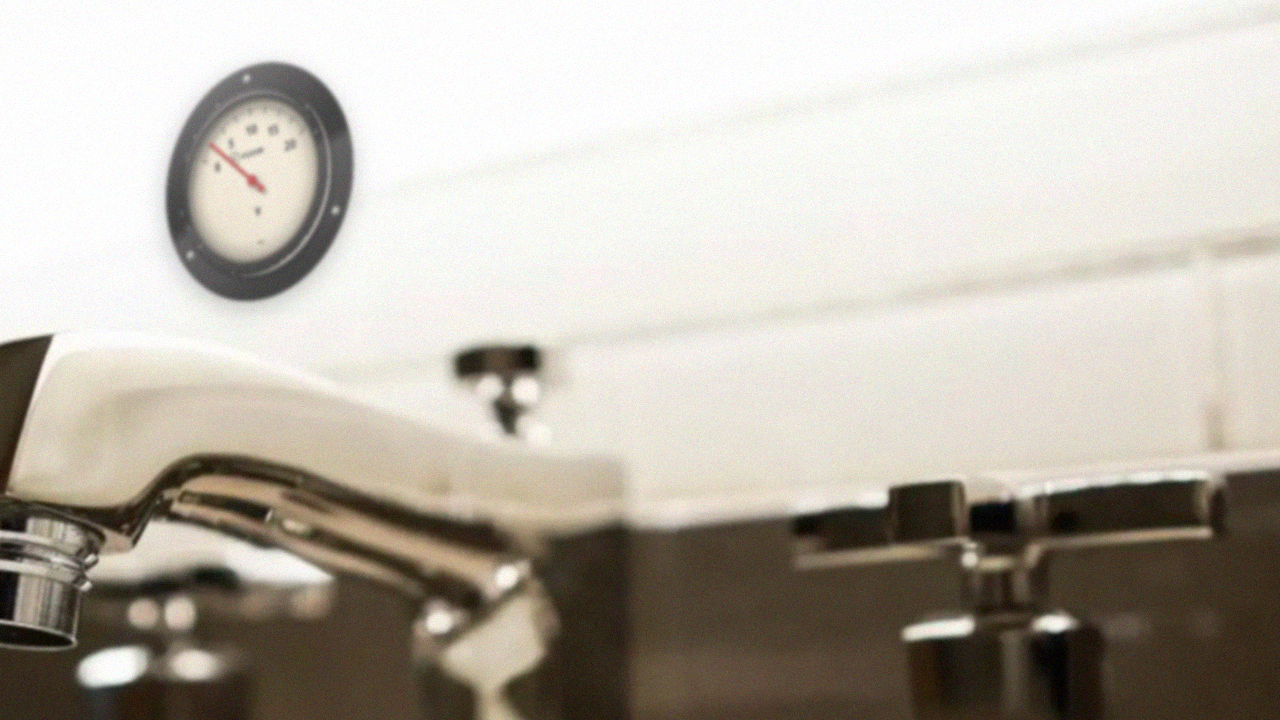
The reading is 2.5 (V)
